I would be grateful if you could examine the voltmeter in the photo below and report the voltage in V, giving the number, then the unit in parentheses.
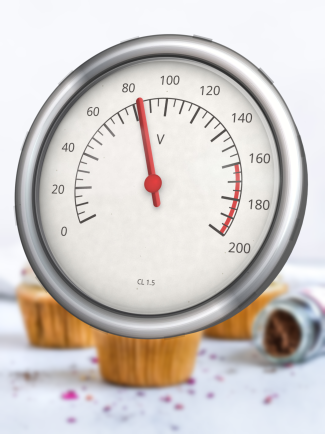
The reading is 85 (V)
